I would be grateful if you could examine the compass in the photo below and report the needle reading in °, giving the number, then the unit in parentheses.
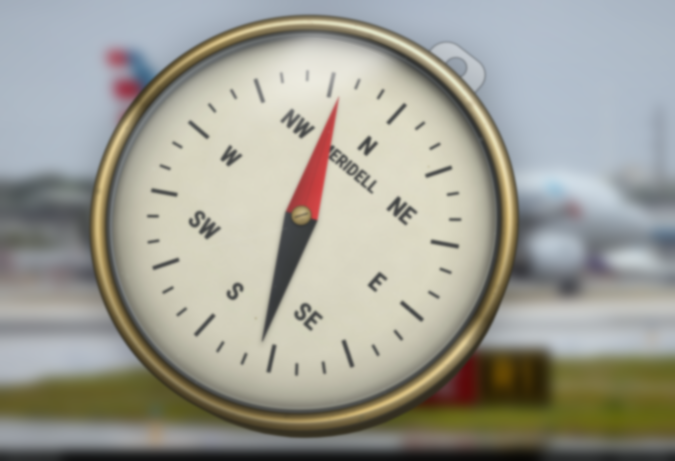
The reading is 335 (°)
